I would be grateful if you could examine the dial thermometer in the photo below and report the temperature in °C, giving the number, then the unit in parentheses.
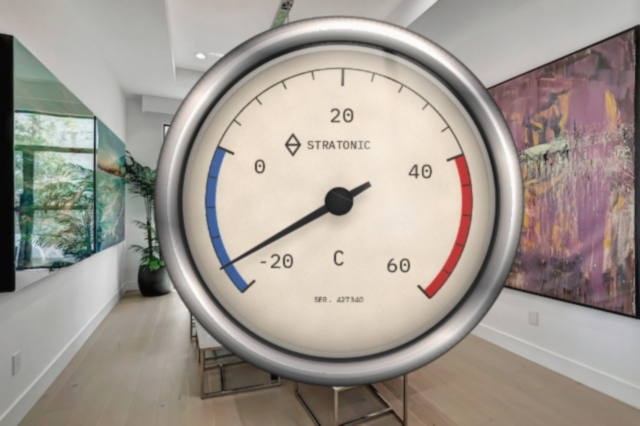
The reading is -16 (°C)
